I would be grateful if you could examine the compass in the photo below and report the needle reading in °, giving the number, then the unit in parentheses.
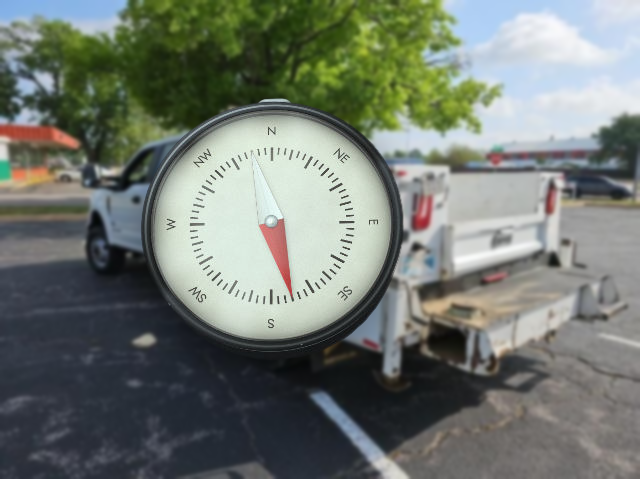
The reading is 165 (°)
